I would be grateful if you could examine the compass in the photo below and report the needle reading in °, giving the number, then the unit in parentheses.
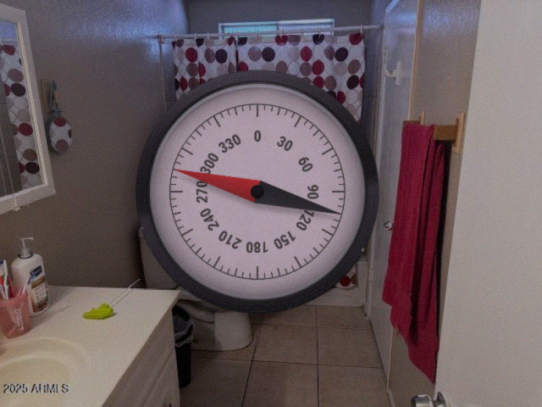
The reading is 285 (°)
